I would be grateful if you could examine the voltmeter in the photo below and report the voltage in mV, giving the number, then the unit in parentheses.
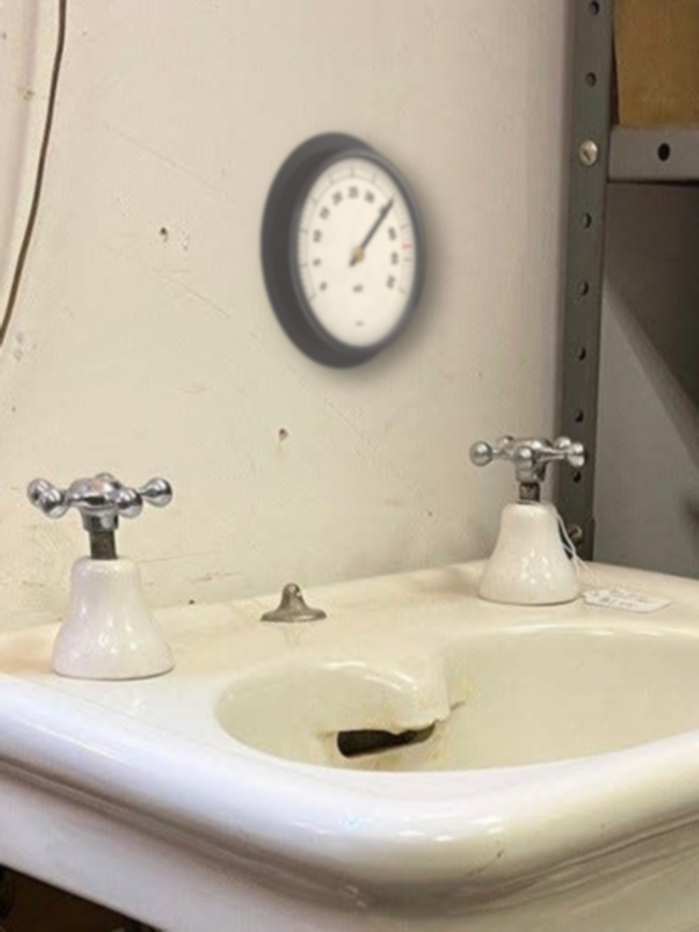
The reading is 35 (mV)
